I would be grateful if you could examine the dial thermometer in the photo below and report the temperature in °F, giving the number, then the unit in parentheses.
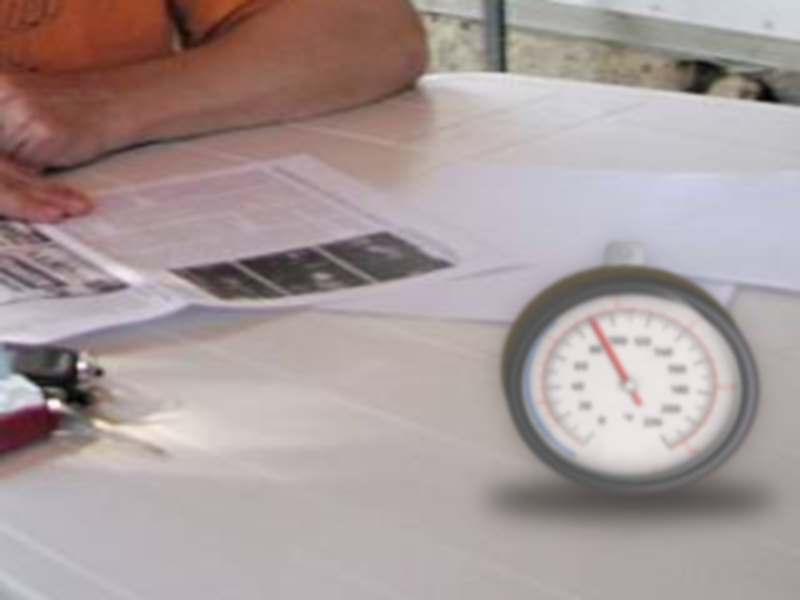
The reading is 90 (°F)
